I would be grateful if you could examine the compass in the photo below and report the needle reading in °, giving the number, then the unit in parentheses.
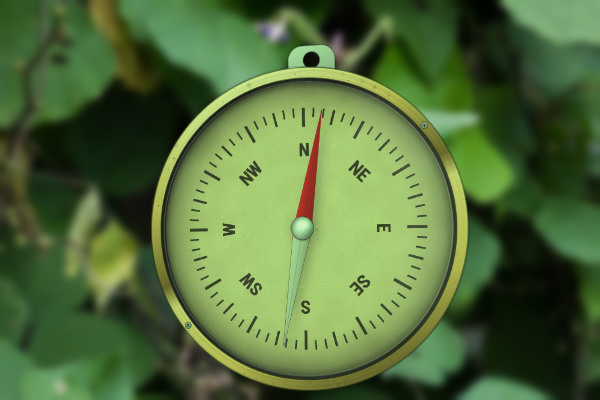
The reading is 10 (°)
